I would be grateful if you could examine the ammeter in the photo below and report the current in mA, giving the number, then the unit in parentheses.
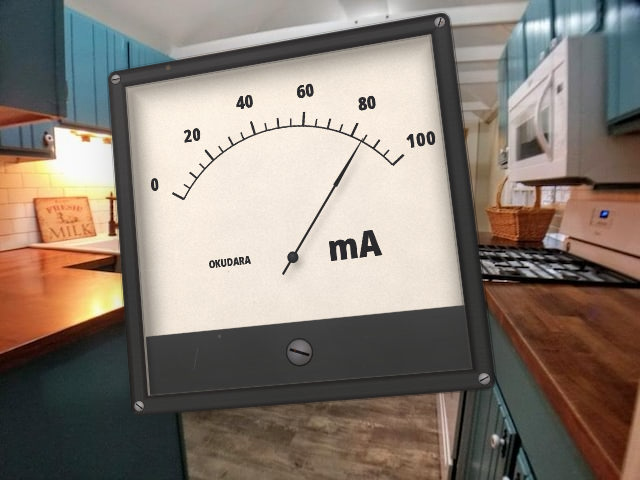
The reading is 85 (mA)
